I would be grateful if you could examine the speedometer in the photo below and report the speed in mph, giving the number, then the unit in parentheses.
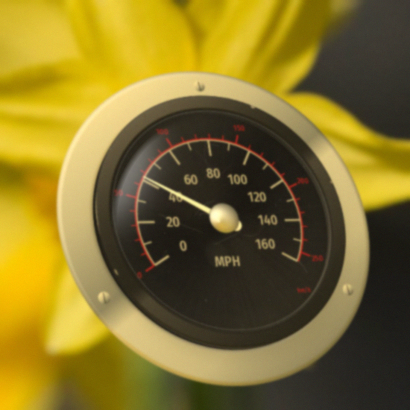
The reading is 40 (mph)
